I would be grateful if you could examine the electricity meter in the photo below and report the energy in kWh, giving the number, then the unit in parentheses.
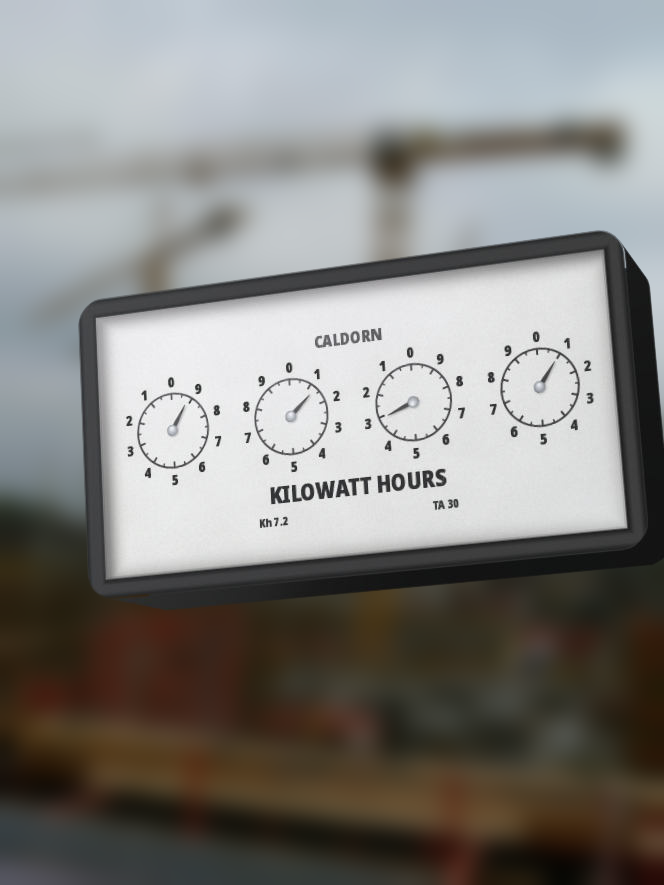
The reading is 9131 (kWh)
